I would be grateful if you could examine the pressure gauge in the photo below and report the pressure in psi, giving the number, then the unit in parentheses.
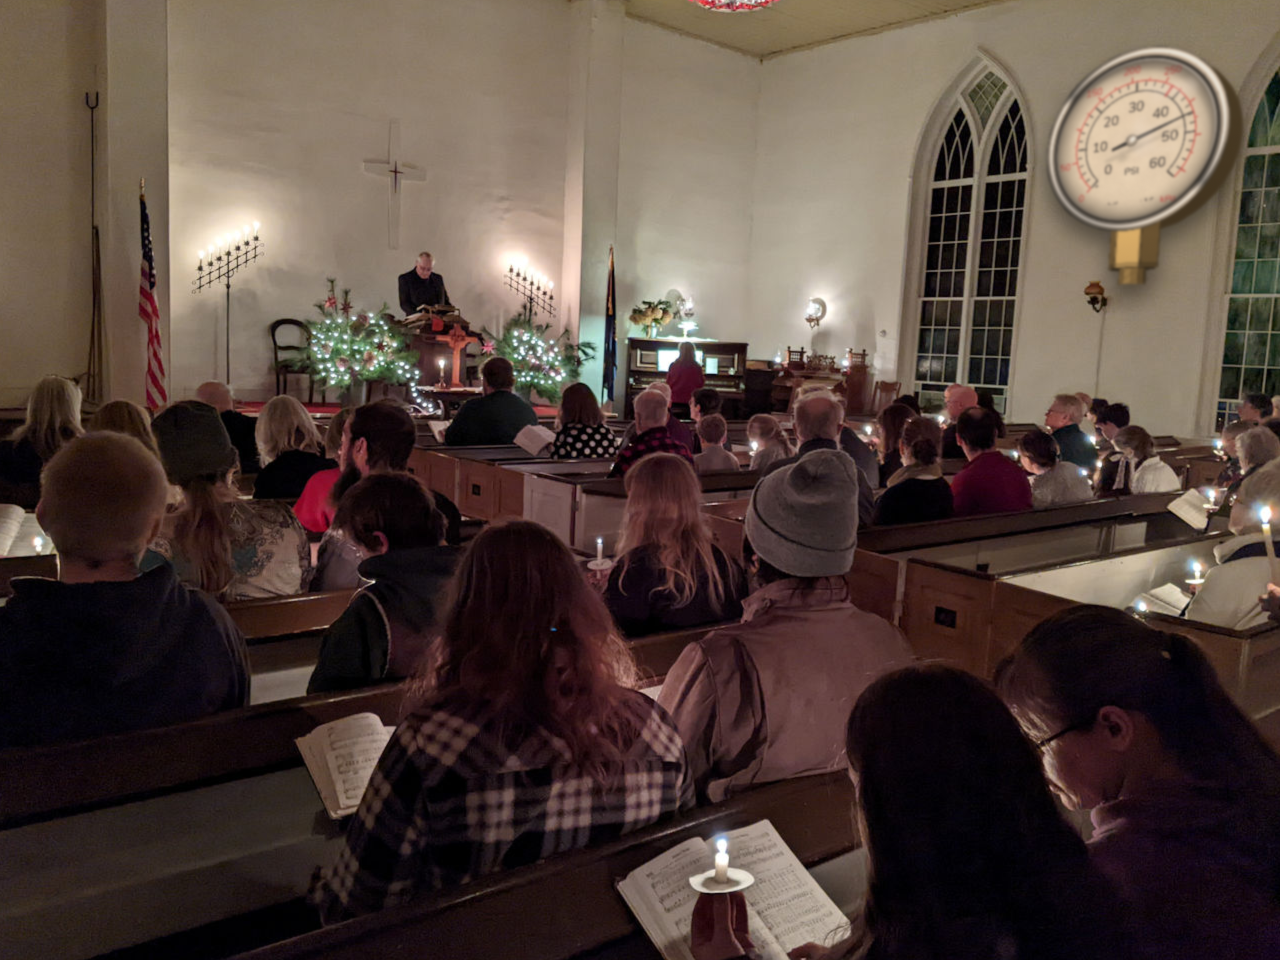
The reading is 46 (psi)
